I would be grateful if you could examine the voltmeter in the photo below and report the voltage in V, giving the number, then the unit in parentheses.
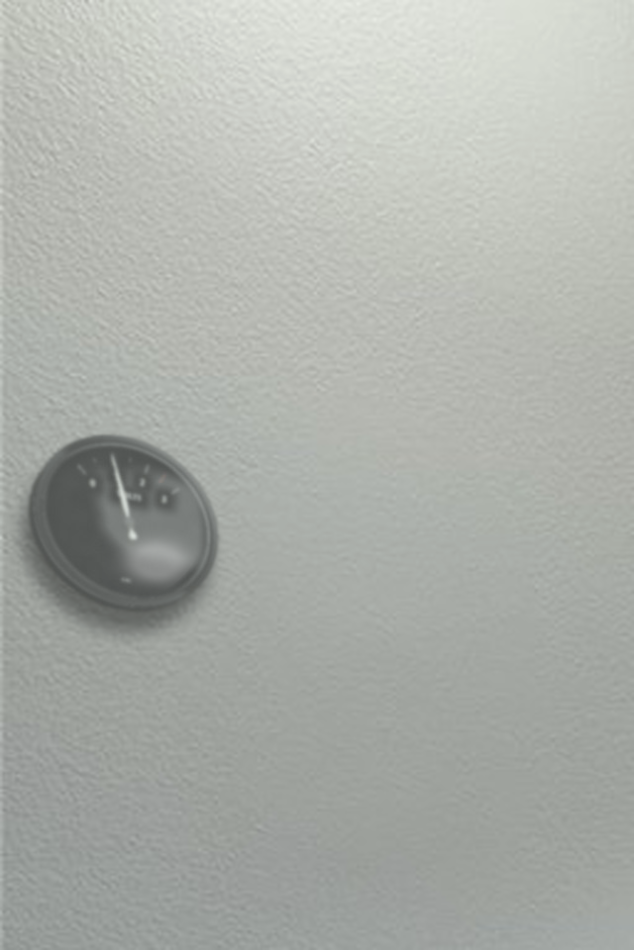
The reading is 1 (V)
